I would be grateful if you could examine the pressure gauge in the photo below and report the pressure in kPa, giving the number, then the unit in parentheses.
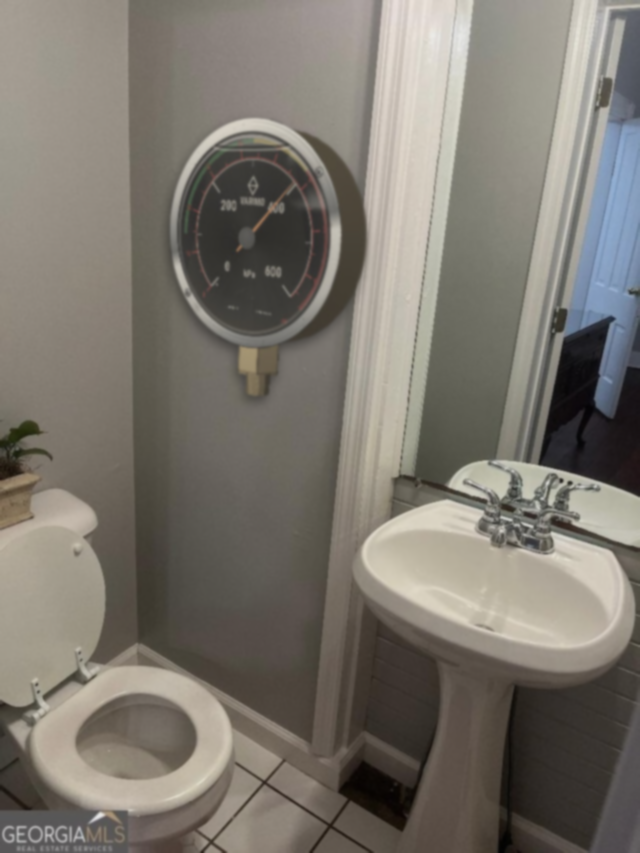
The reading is 400 (kPa)
